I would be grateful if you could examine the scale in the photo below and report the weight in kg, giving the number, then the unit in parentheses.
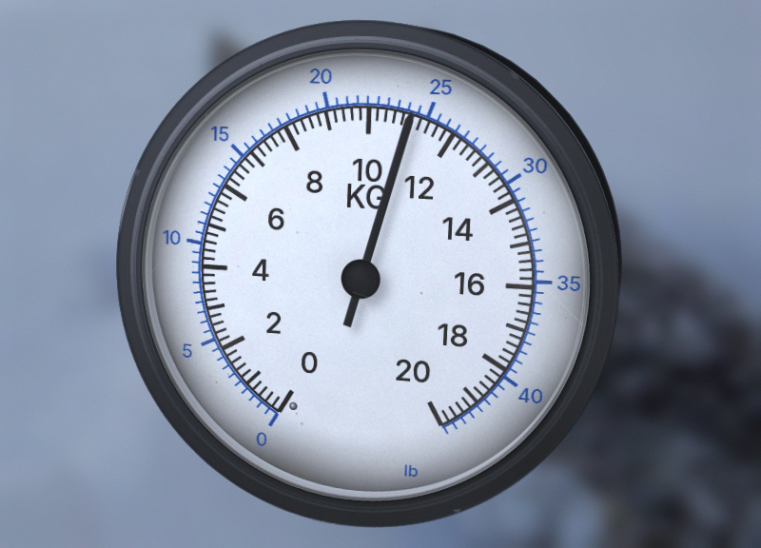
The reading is 11 (kg)
